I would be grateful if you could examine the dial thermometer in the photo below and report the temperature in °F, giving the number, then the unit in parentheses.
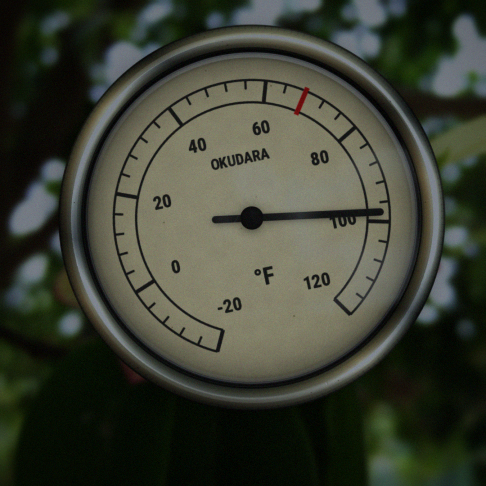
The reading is 98 (°F)
